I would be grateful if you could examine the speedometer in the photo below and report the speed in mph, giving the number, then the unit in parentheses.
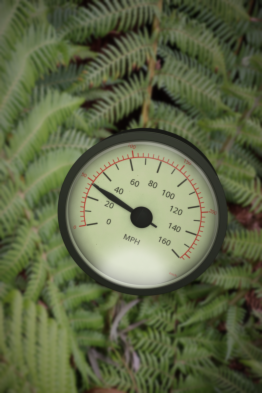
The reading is 30 (mph)
